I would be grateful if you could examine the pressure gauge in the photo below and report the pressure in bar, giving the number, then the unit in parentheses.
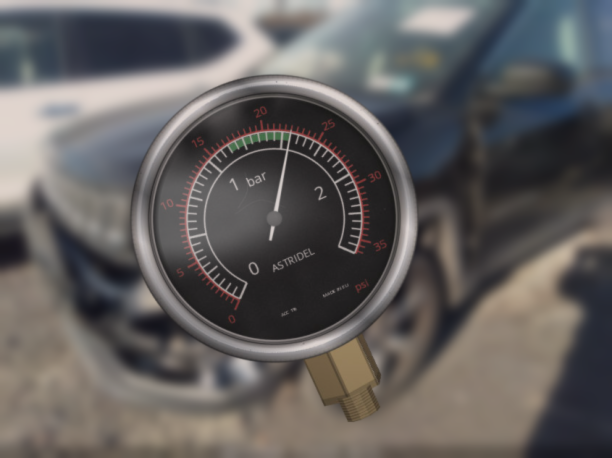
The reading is 1.55 (bar)
